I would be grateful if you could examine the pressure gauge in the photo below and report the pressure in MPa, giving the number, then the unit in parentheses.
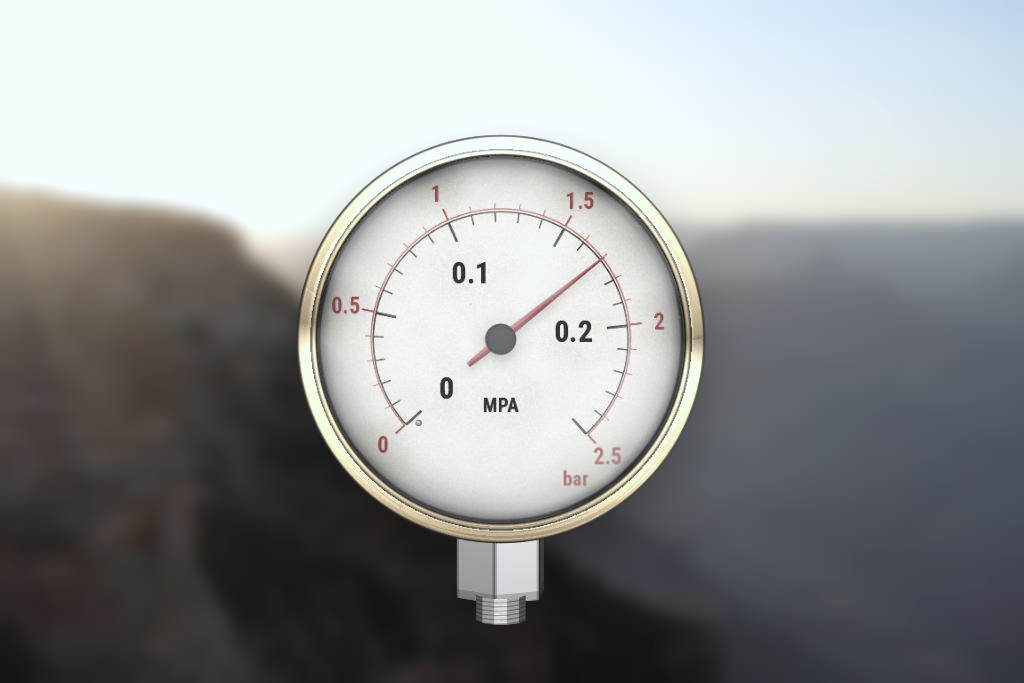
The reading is 0.17 (MPa)
